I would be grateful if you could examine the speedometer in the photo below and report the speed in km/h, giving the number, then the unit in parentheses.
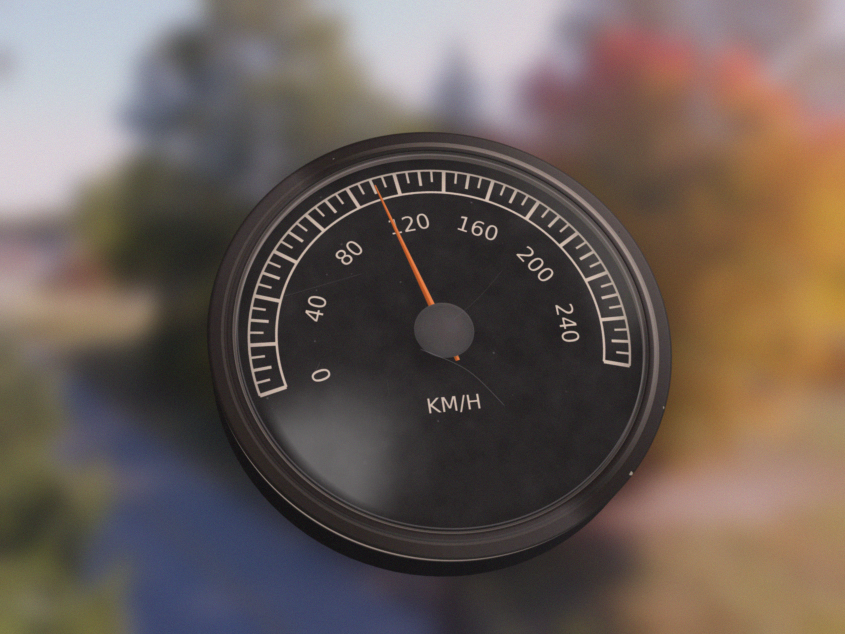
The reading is 110 (km/h)
